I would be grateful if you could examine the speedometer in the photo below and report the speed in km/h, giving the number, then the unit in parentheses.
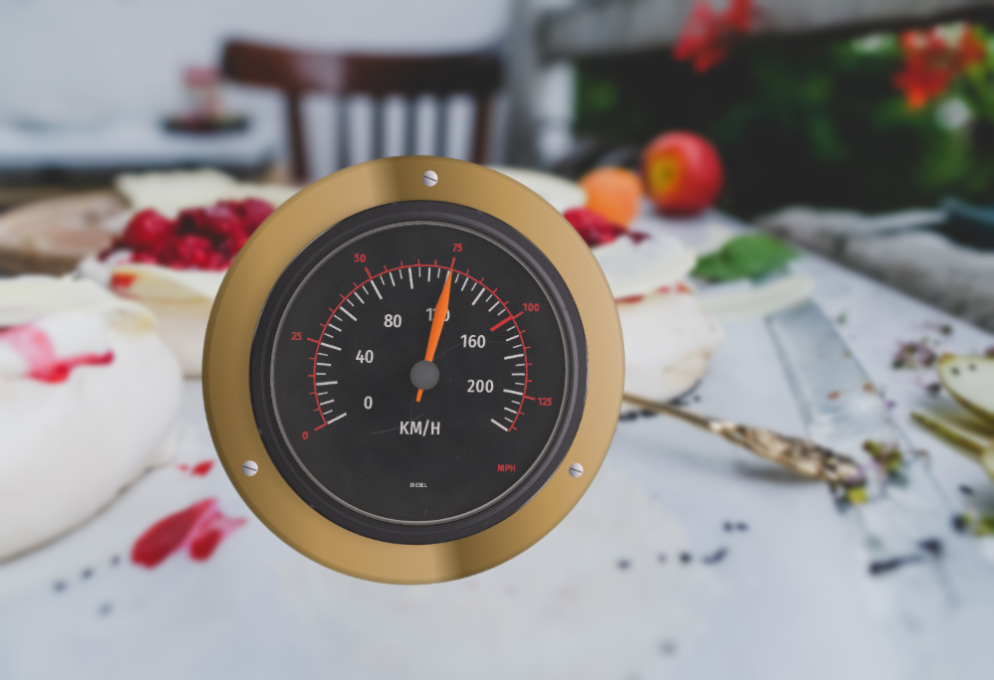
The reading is 120 (km/h)
